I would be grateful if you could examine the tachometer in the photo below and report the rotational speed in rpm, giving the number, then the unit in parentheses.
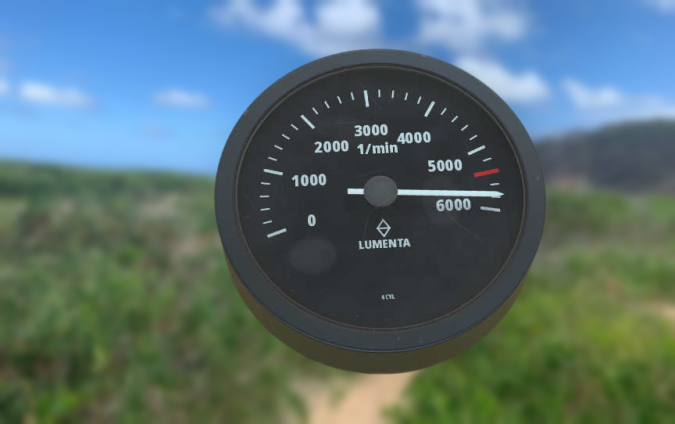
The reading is 5800 (rpm)
